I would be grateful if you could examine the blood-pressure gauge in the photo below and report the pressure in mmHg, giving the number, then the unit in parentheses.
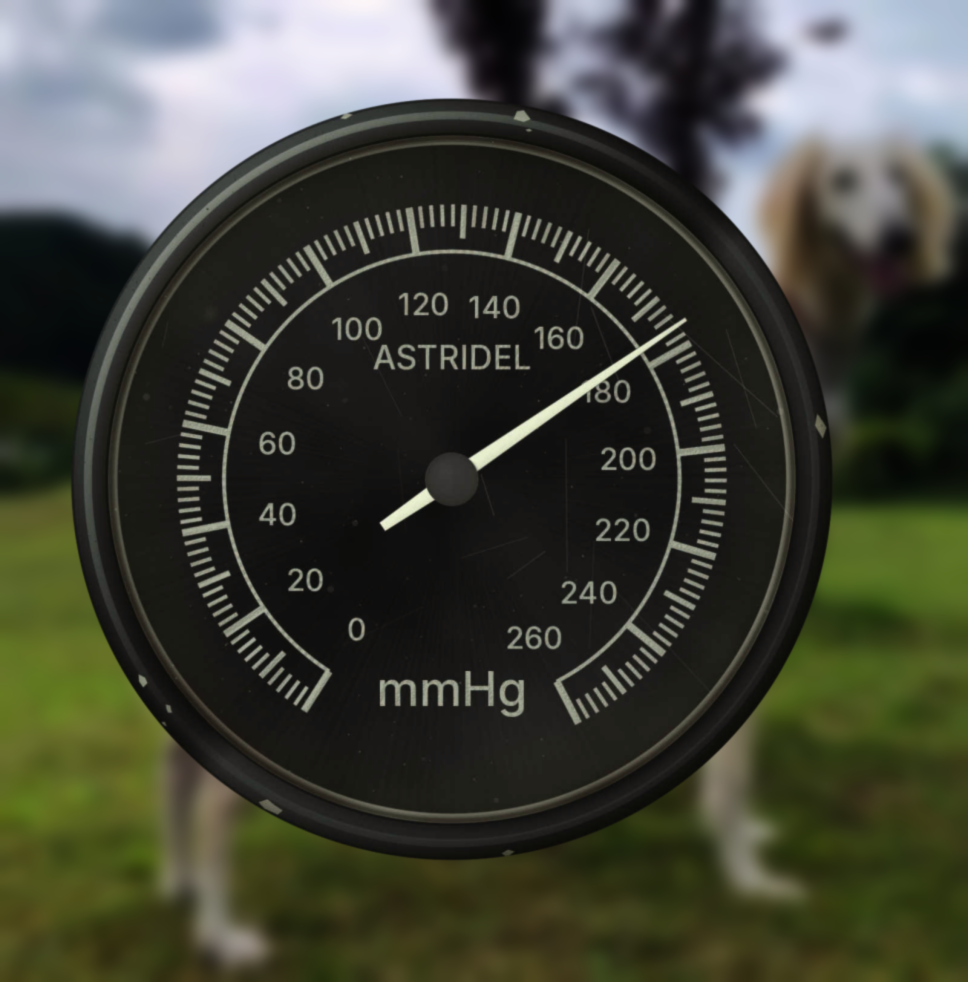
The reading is 176 (mmHg)
